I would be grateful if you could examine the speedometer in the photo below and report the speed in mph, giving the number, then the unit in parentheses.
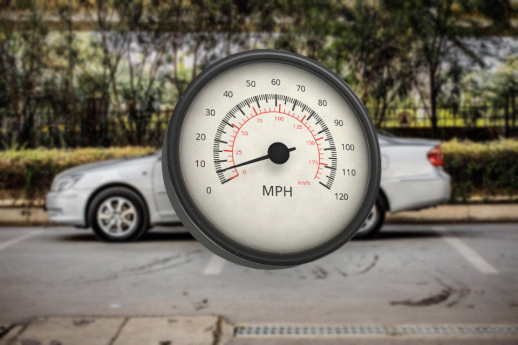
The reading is 5 (mph)
